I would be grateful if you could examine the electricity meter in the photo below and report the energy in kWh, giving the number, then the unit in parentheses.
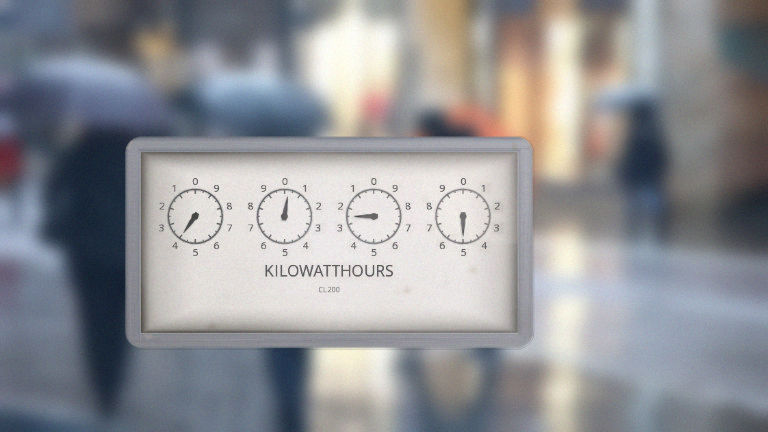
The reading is 4025 (kWh)
